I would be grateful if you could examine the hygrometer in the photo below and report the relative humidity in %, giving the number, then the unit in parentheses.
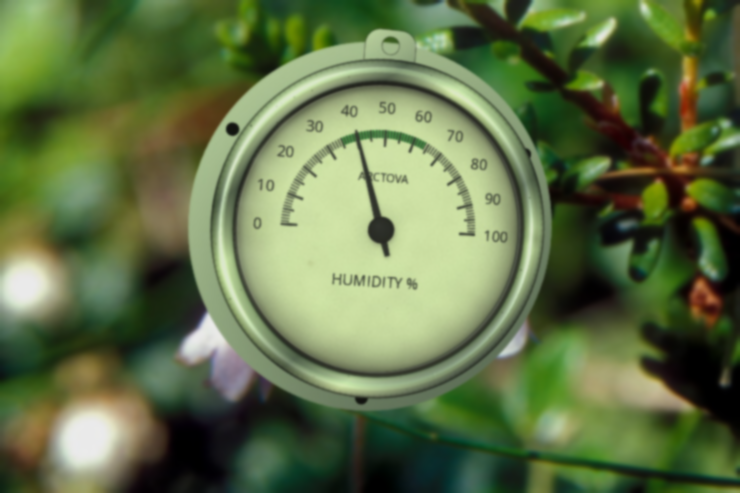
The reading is 40 (%)
